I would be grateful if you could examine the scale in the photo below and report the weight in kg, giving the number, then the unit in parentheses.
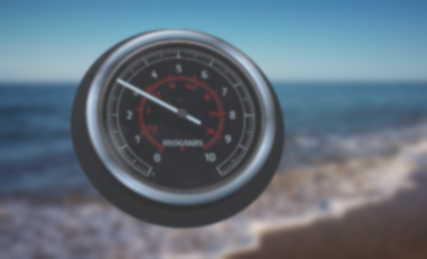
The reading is 3 (kg)
